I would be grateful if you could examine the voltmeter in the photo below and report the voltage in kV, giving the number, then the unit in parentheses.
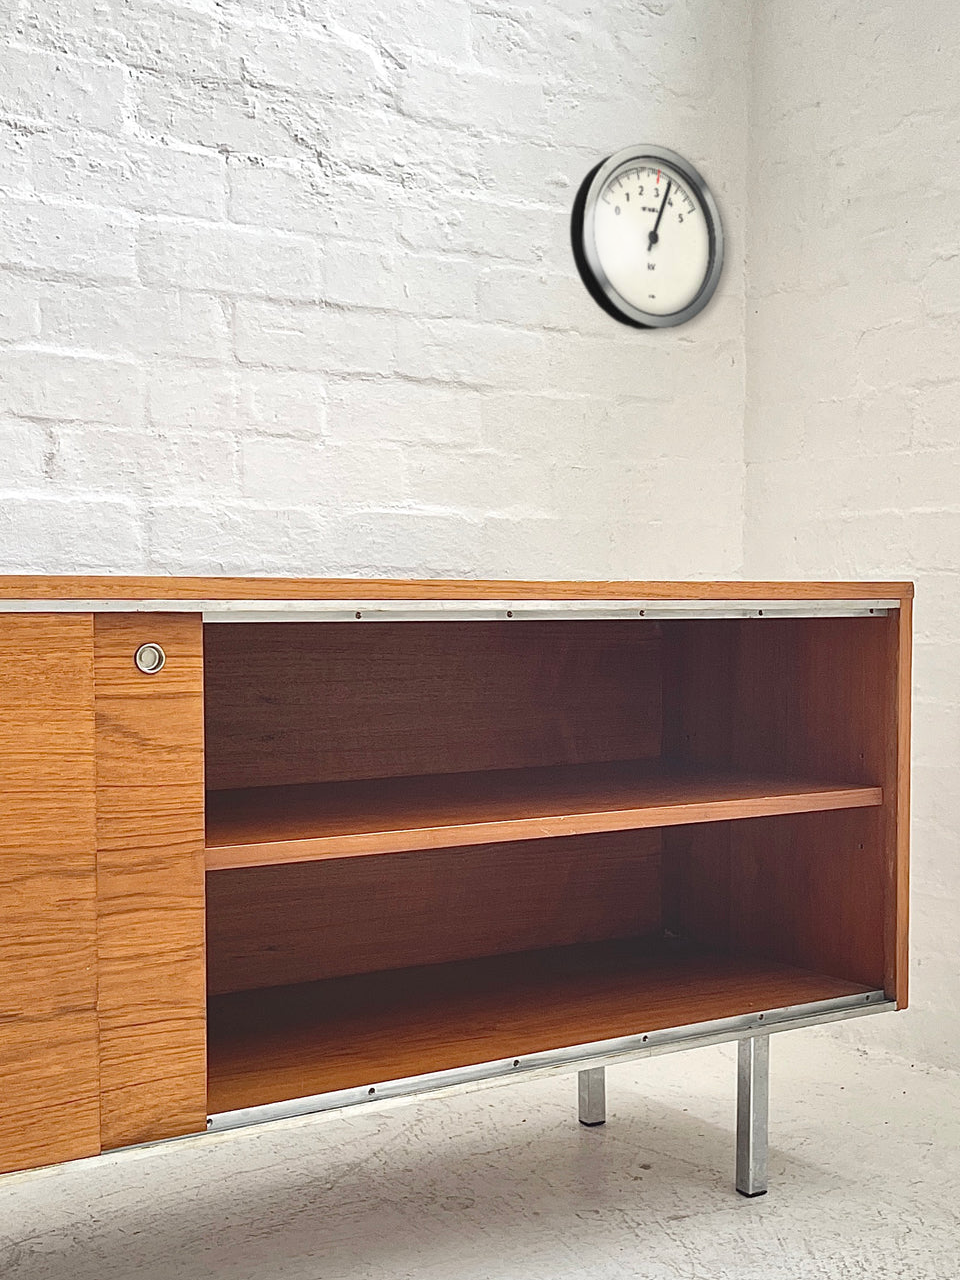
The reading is 3.5 (kV)
